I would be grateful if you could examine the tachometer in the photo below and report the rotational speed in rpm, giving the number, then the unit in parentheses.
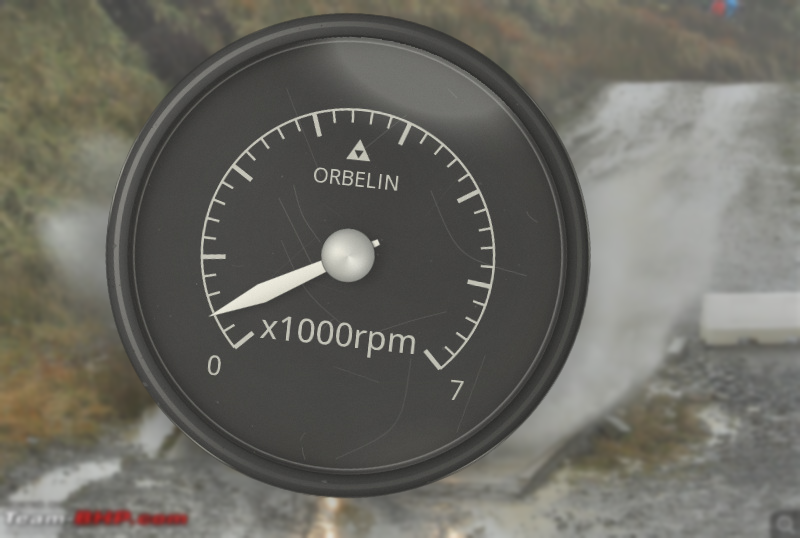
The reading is 400 (rpm)
